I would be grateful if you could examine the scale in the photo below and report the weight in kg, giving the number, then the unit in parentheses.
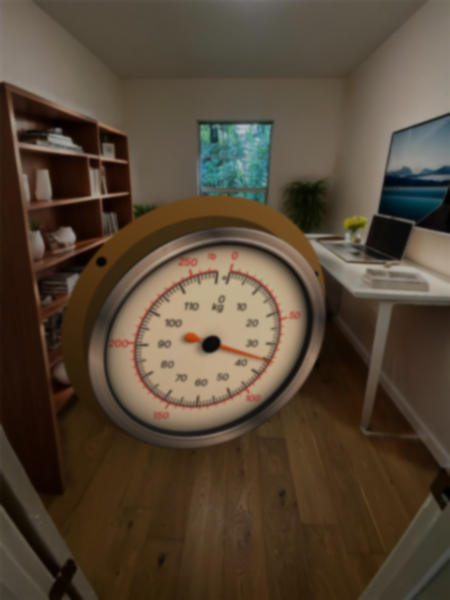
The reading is 35 (kg)
